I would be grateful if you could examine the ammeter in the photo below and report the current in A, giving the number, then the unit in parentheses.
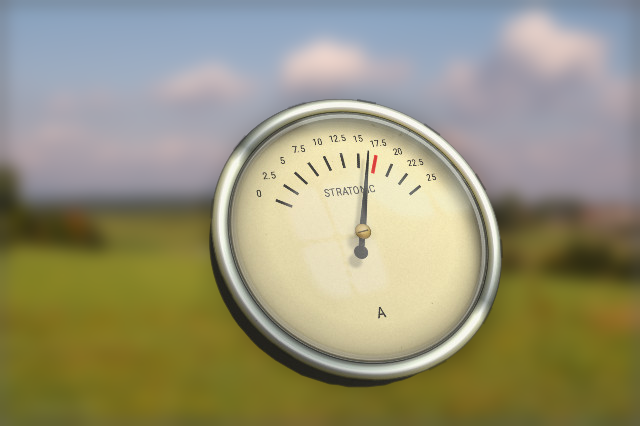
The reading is 16.25 (A)
